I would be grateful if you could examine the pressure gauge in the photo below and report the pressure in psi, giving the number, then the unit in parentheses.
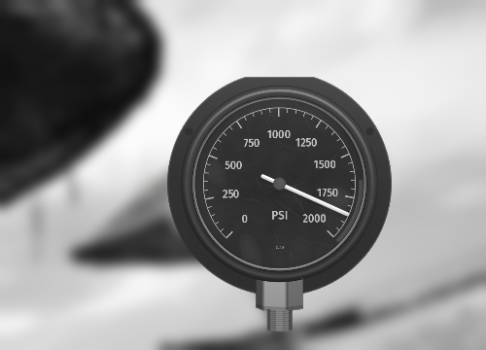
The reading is 1850 (psi)
